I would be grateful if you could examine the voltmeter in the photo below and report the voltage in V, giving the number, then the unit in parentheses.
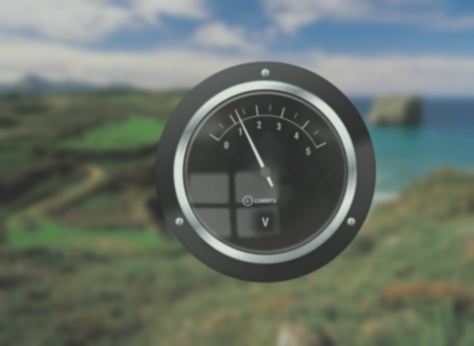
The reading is 1.25 (V)
